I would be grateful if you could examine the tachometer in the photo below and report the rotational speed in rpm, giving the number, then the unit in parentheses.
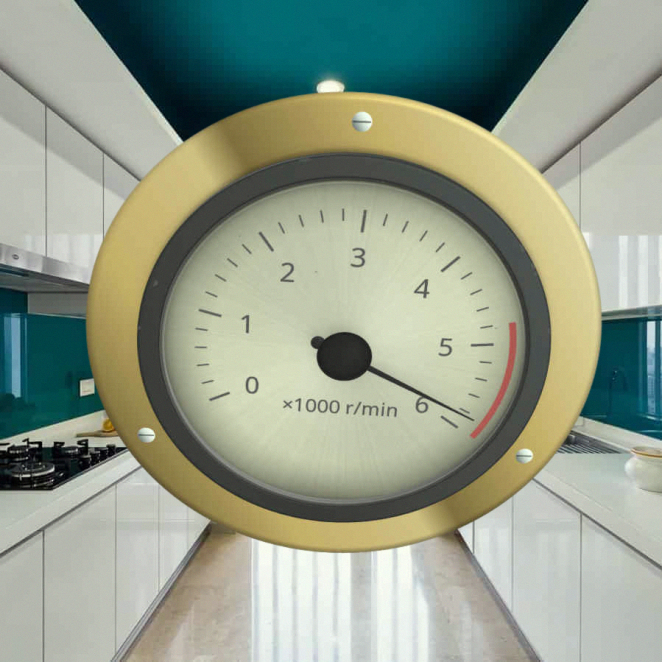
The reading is 5800 (rpm)
